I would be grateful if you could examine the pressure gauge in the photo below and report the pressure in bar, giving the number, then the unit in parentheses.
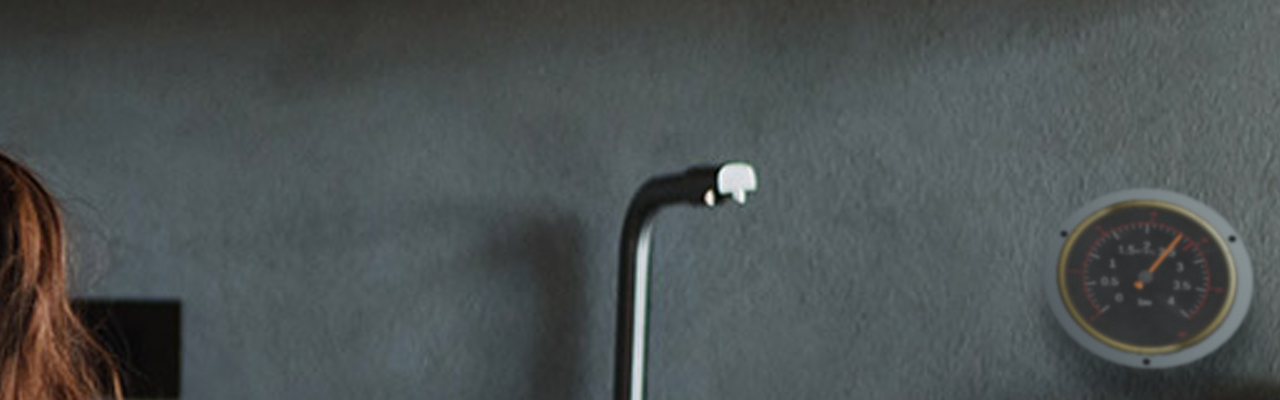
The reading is 2.5 (bar)
